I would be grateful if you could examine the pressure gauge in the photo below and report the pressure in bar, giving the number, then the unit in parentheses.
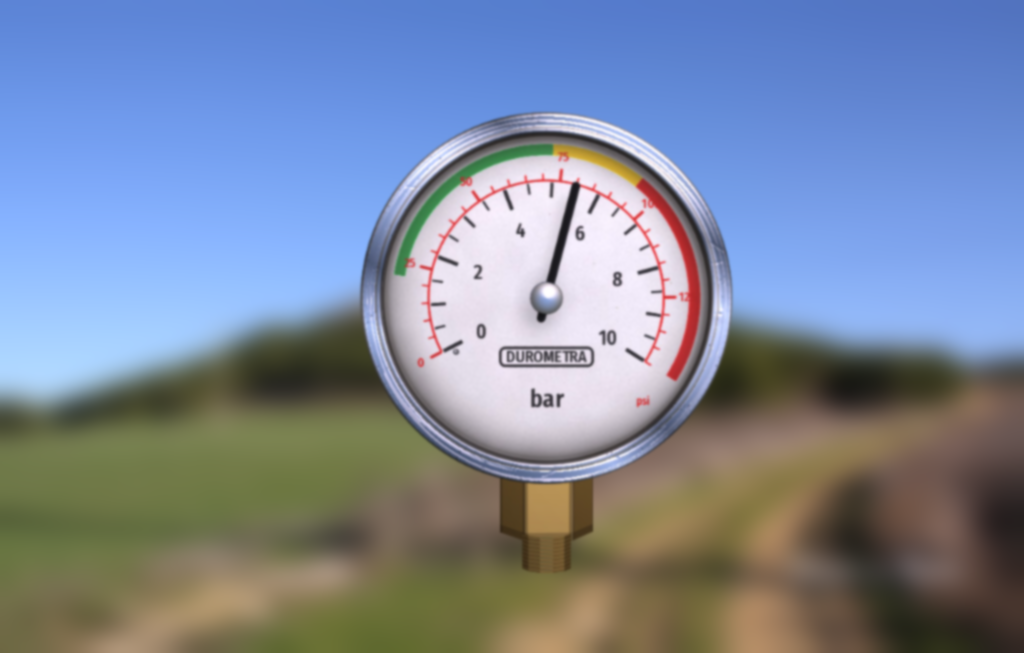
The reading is 5.5 (bar)
